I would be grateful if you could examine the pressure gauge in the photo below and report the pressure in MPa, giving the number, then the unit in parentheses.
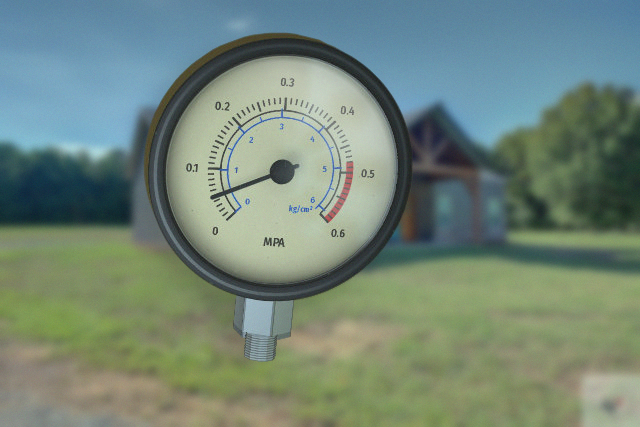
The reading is 0.05 (MPa)
